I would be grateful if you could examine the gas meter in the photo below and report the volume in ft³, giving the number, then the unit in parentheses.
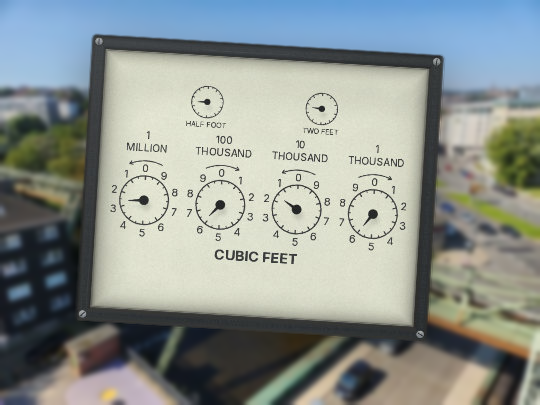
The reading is 261600 (ft³)
